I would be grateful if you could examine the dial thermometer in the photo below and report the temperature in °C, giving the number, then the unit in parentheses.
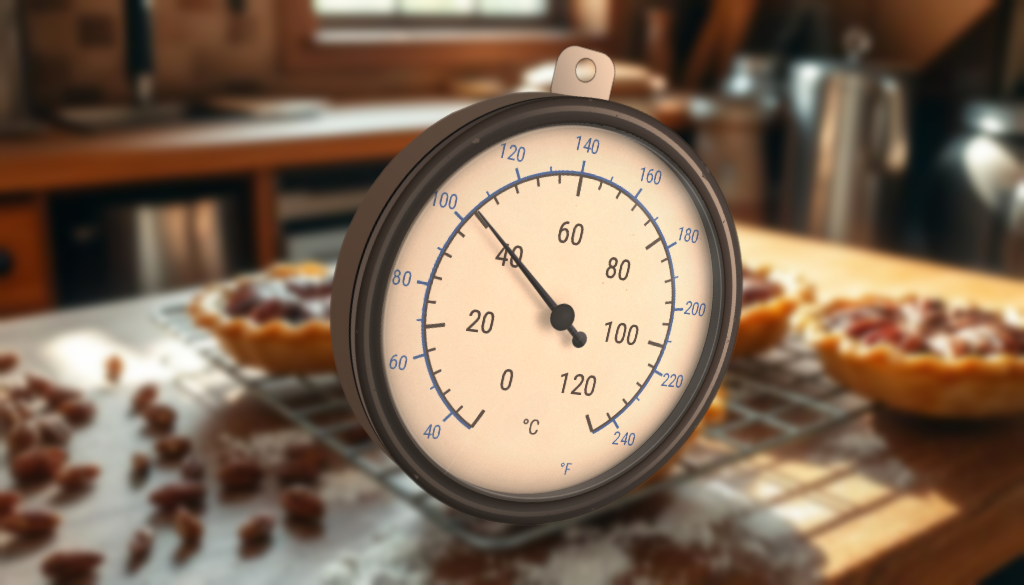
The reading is 40 (°C)
